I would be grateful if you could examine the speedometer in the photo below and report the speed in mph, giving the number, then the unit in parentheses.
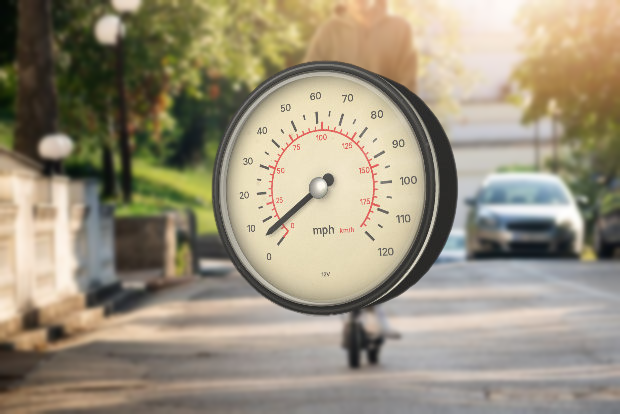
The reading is 5 (mph)
